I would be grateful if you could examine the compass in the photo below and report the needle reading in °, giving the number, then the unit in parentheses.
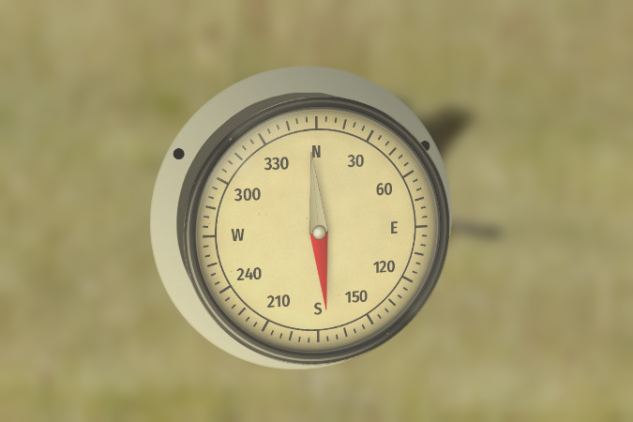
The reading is 175 (°)
